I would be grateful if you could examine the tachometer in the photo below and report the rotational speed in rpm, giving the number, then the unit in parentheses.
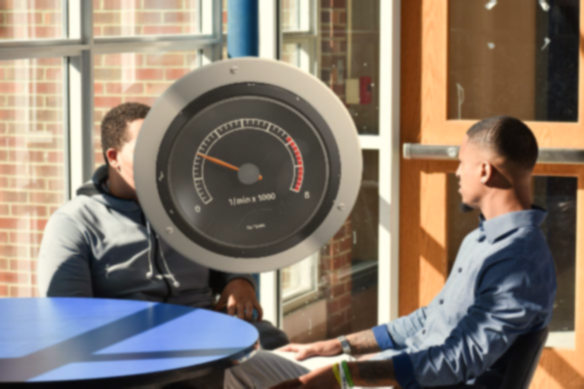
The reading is 2000 (rpm)
